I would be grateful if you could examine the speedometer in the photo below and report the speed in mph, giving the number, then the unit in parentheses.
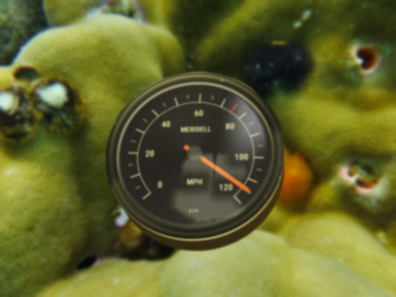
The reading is 115 (mph)
